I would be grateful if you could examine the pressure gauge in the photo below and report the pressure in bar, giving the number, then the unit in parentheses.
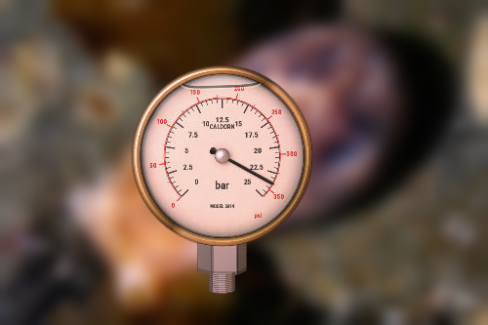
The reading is 23.5 (bar)
